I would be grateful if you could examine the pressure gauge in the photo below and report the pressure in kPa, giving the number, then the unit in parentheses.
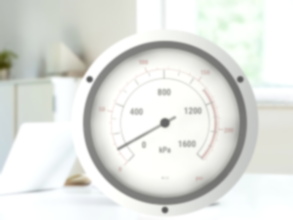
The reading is 100 (kPa)
